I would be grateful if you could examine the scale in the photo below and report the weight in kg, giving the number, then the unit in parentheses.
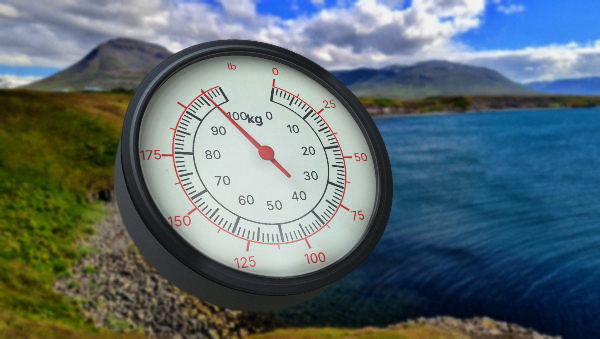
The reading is 95 (kg)
